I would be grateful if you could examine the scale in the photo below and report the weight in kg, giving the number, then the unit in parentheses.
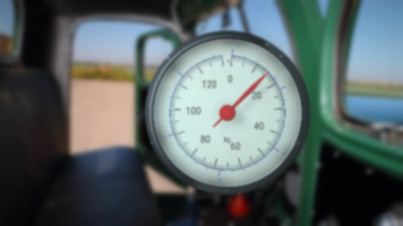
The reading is 15 (kg)
